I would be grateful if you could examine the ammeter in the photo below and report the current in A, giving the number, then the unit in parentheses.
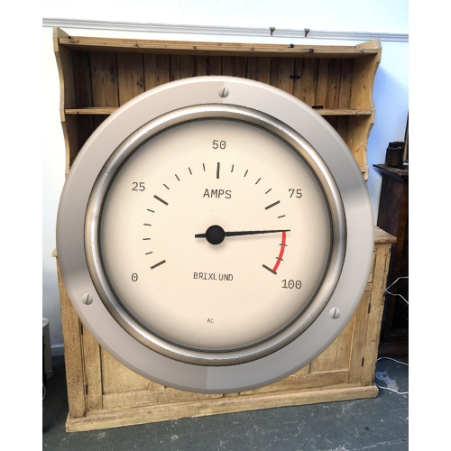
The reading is 85 (A)
